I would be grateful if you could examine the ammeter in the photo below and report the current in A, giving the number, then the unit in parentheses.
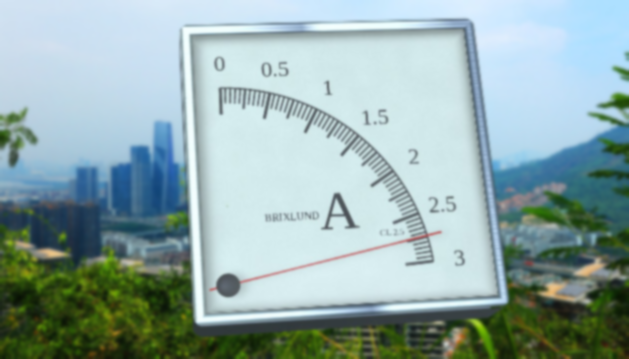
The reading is 2.75 (A)
